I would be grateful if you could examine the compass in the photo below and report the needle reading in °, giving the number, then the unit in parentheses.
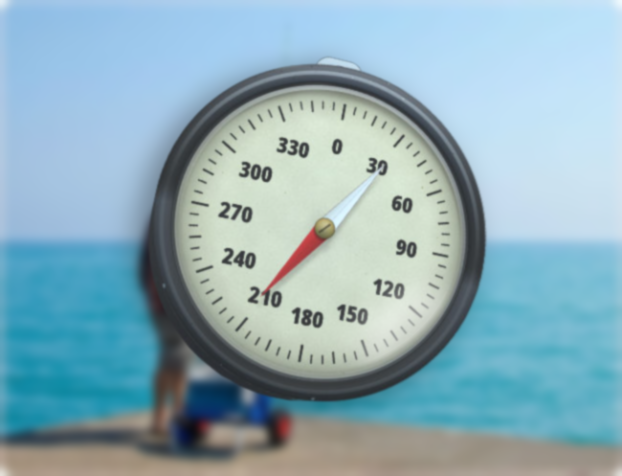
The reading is 212.5 (°)
